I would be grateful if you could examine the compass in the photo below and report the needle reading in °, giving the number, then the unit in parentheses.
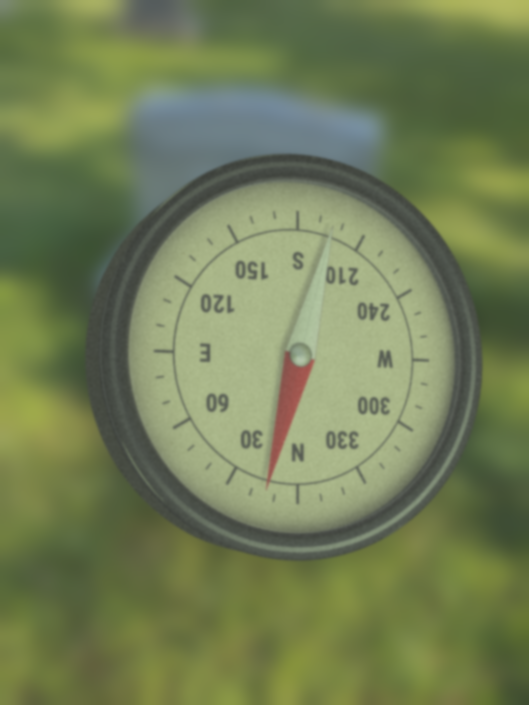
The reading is 15 (°)
